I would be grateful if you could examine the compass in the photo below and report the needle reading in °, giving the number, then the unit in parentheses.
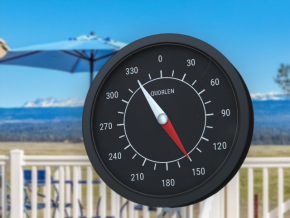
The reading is 150 (°)
